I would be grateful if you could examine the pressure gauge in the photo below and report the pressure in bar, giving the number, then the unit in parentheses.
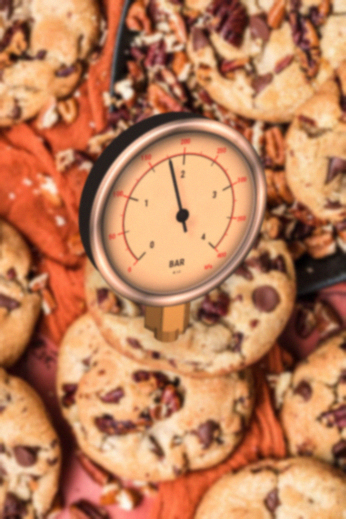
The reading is 1.75 (bar)
